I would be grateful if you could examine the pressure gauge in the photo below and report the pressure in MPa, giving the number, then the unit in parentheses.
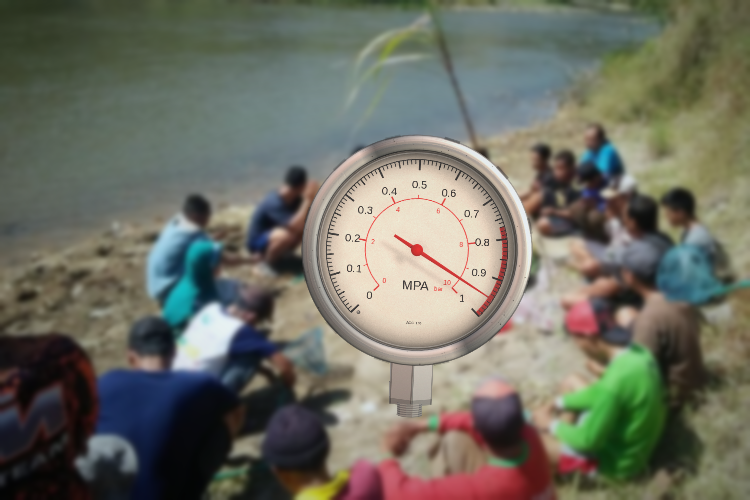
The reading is 0.95 (MPa)
